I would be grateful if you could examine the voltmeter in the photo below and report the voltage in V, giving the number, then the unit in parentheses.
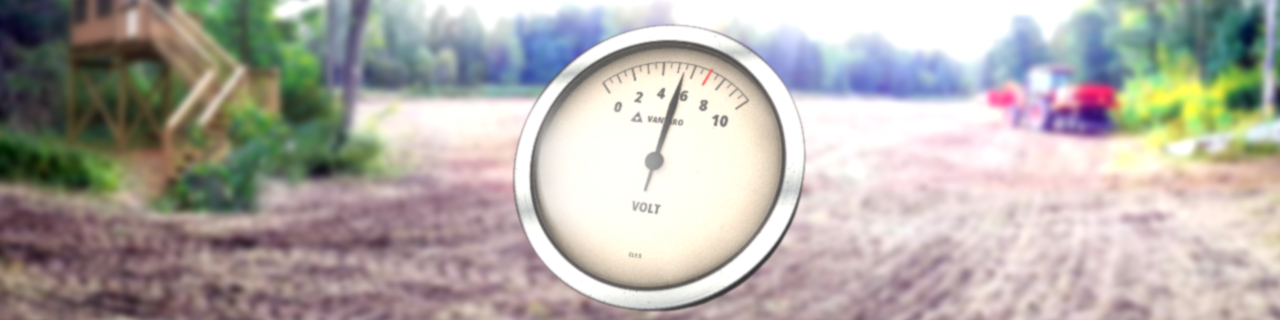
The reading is 5.5 (V)
